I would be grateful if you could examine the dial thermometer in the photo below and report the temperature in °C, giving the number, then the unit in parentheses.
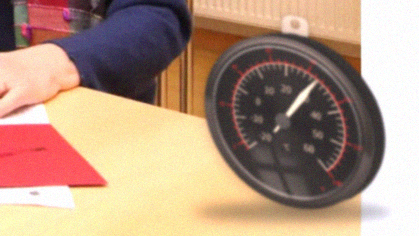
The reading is 30 (°C)
